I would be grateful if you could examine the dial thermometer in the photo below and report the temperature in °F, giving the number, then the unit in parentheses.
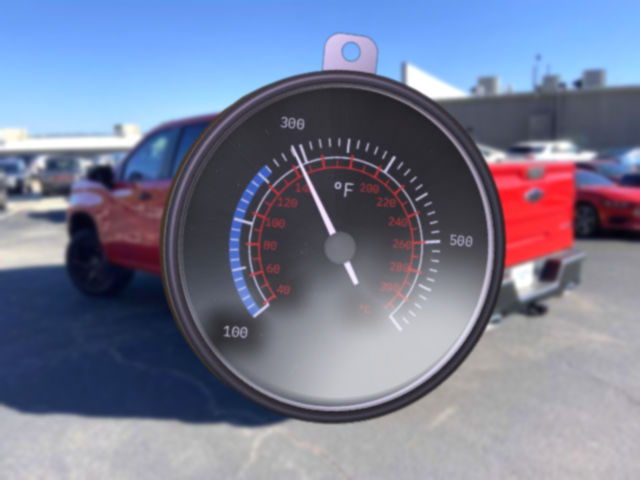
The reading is 290 (°F)
